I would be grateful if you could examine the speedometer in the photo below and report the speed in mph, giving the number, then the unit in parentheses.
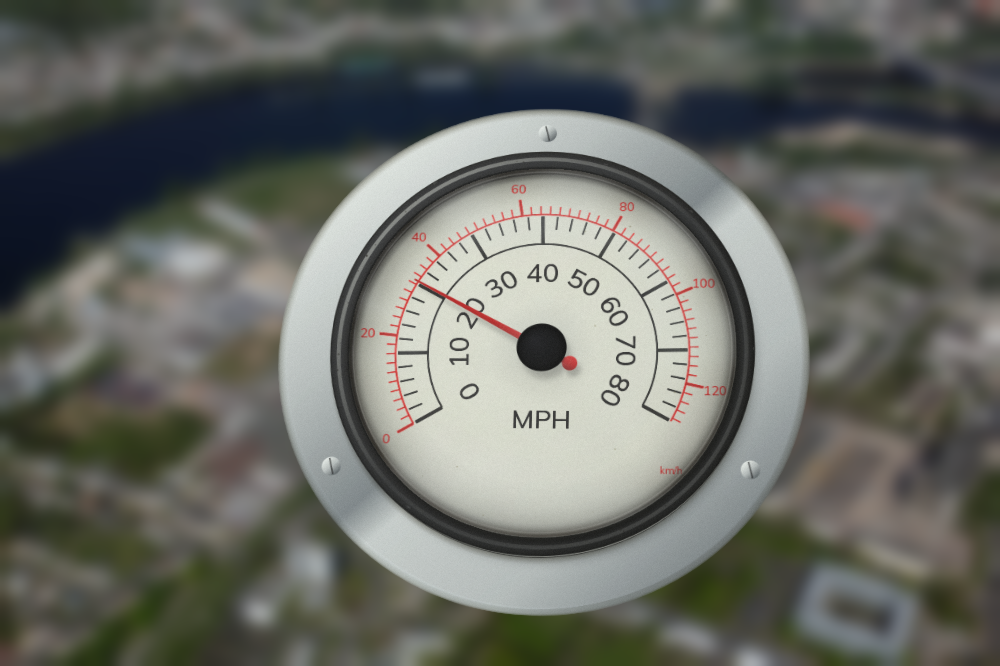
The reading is 20 (mph)
